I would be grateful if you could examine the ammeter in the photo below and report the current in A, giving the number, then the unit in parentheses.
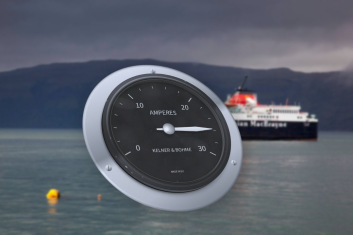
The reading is 26 (A)
